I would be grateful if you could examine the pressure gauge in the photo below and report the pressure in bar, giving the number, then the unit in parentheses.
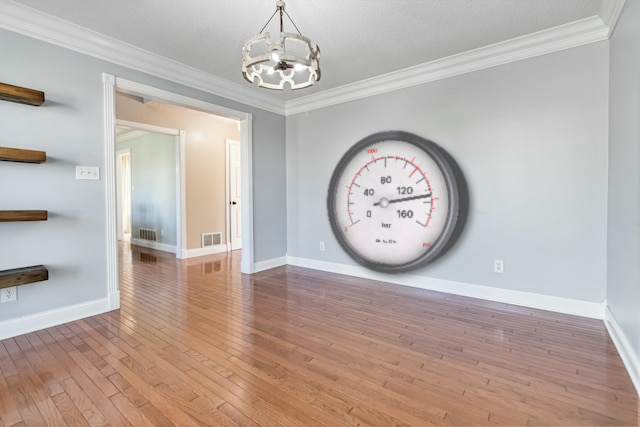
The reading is 135 (bar)
